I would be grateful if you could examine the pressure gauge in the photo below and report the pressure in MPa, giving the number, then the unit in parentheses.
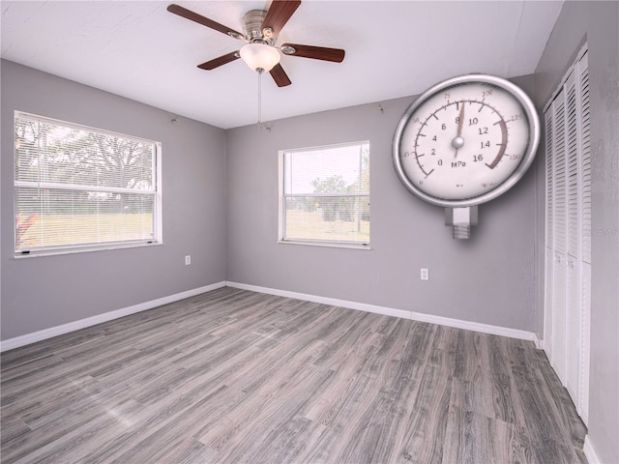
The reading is 8.5 (MPa)
